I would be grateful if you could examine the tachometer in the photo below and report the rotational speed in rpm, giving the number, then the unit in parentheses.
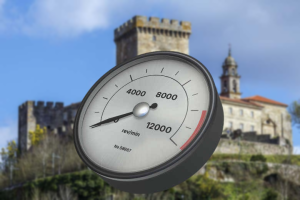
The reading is 0 (rpm)
